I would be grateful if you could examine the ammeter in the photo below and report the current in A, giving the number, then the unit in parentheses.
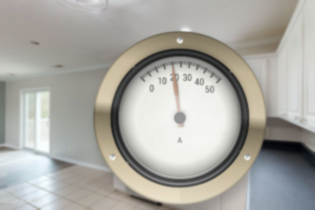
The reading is 20 (A)
